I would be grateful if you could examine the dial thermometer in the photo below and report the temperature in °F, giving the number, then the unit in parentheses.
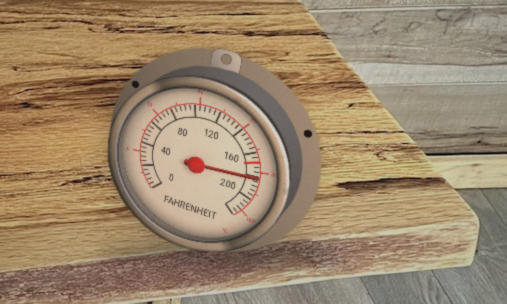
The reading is 180 (°F)
